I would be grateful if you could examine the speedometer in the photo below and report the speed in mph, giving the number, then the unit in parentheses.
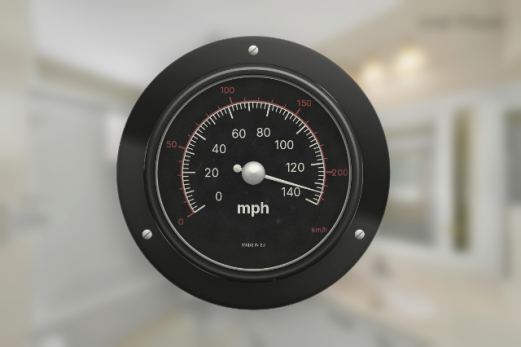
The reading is 134 (mph)
